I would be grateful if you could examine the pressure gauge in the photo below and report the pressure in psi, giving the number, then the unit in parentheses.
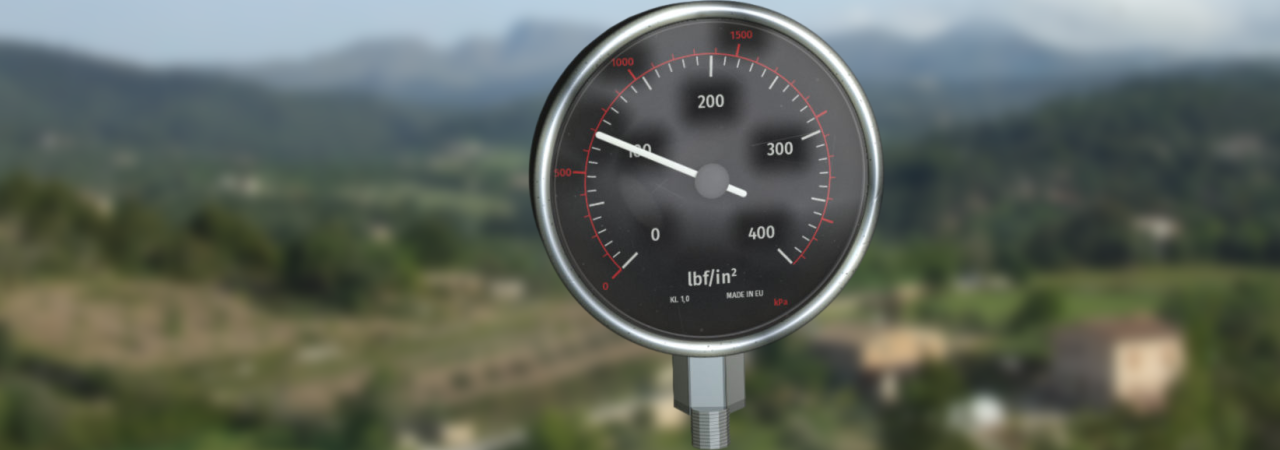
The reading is 100 (psi)
